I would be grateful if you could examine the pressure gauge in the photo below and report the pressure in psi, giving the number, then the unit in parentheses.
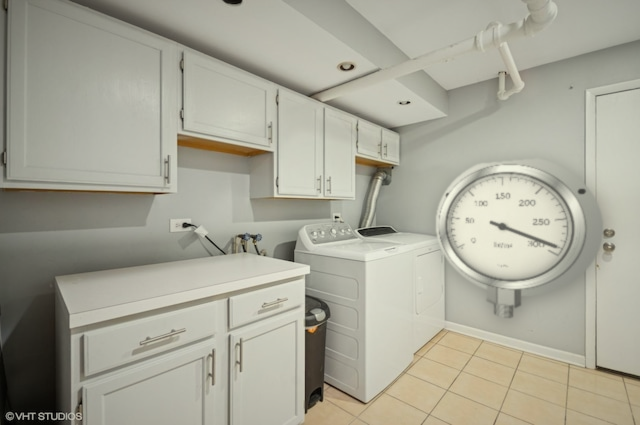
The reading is 290 (psi)
